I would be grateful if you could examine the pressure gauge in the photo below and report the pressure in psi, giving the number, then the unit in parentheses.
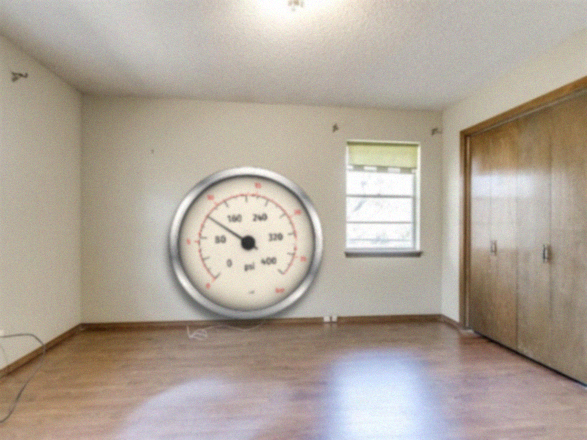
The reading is 120 (psi)
